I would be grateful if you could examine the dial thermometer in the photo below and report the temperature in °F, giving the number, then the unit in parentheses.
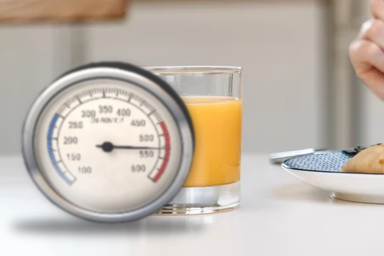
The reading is 525 (°F)
